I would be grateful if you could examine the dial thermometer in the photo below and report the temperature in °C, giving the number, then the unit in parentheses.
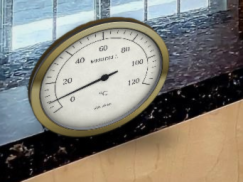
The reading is 8 (°C)
